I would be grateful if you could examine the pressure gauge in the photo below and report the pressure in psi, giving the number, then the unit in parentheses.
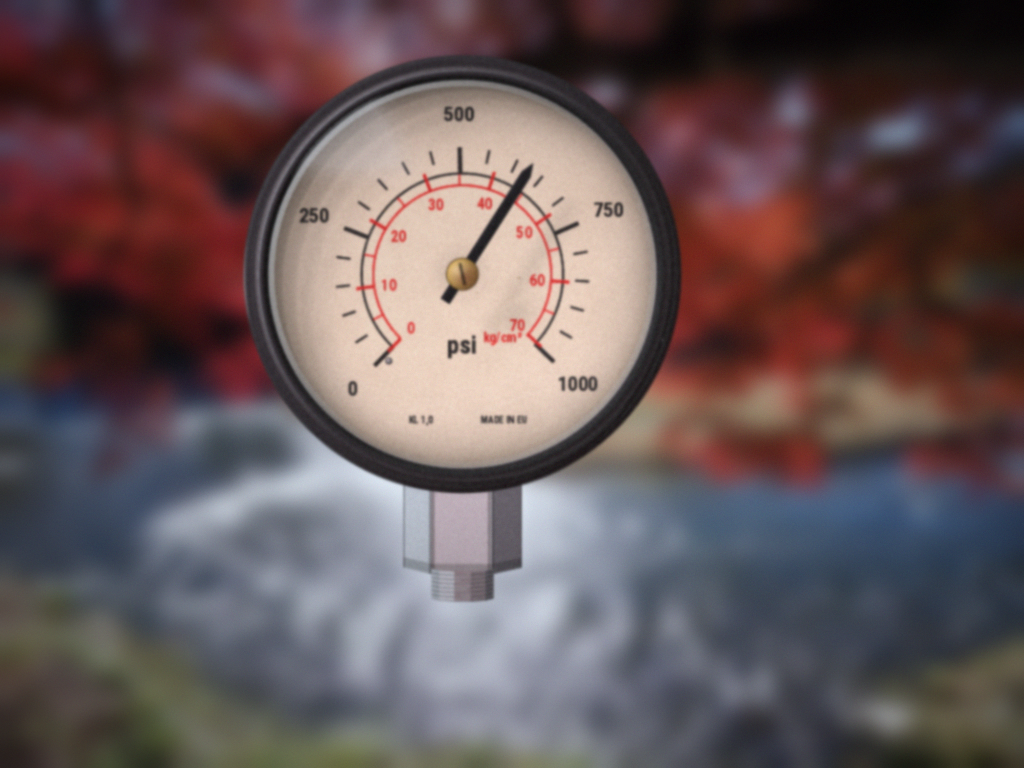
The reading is 625 (psi)
